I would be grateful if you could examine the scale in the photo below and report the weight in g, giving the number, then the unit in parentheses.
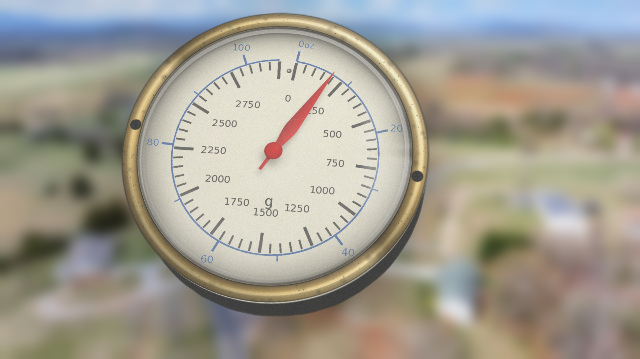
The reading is 200 (g)
